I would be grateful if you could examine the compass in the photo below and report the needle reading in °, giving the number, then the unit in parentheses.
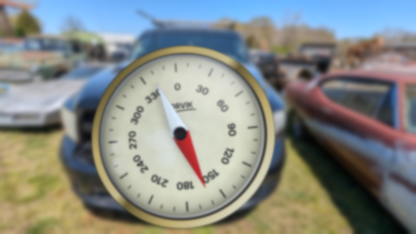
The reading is 160 (°)
